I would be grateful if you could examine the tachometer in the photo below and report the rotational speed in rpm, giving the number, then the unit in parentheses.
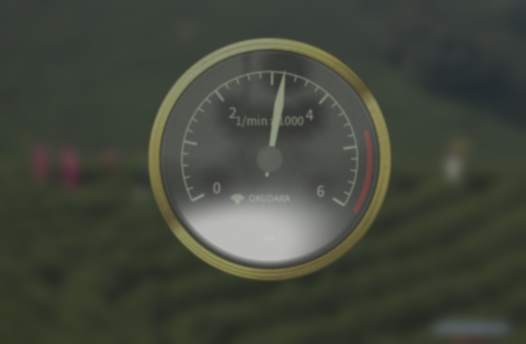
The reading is 3200 (rpm)
